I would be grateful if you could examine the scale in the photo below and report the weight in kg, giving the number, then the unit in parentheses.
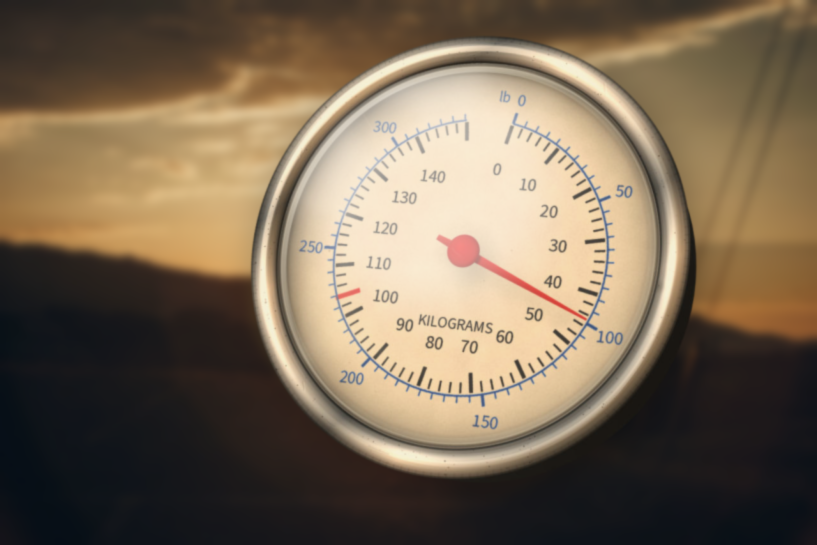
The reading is 45 (kg)
